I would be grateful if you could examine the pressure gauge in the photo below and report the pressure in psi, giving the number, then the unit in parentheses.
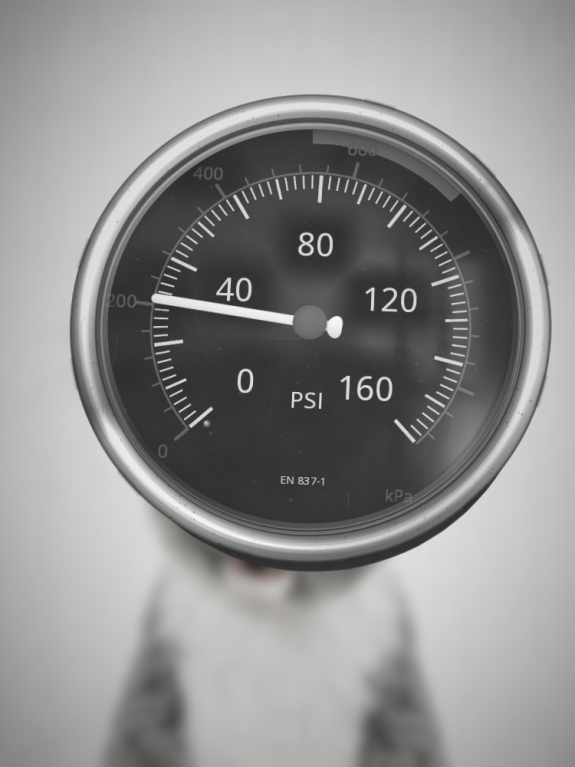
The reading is 30 (psi)
